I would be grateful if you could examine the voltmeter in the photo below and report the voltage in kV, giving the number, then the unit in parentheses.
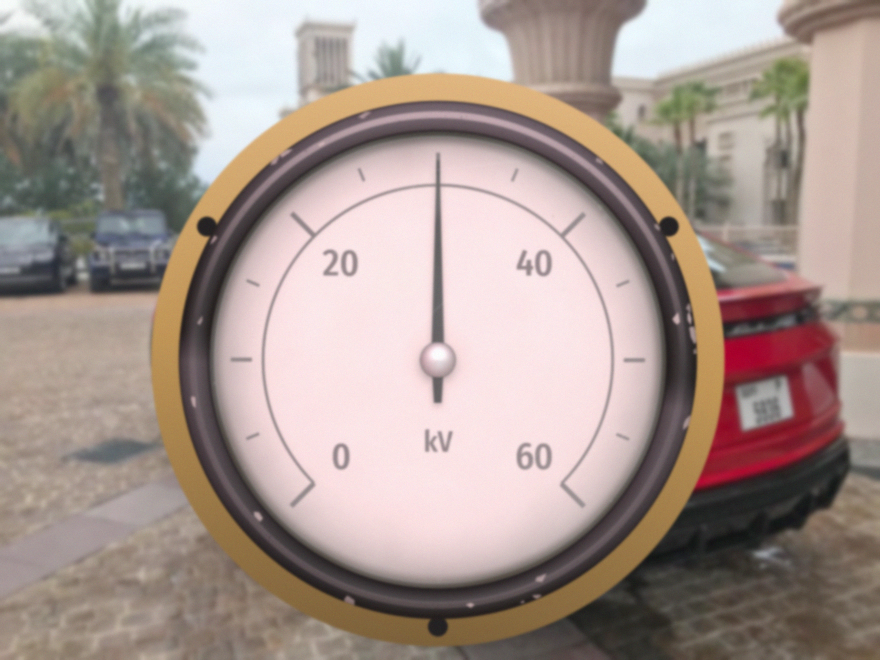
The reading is 30 (kV)
